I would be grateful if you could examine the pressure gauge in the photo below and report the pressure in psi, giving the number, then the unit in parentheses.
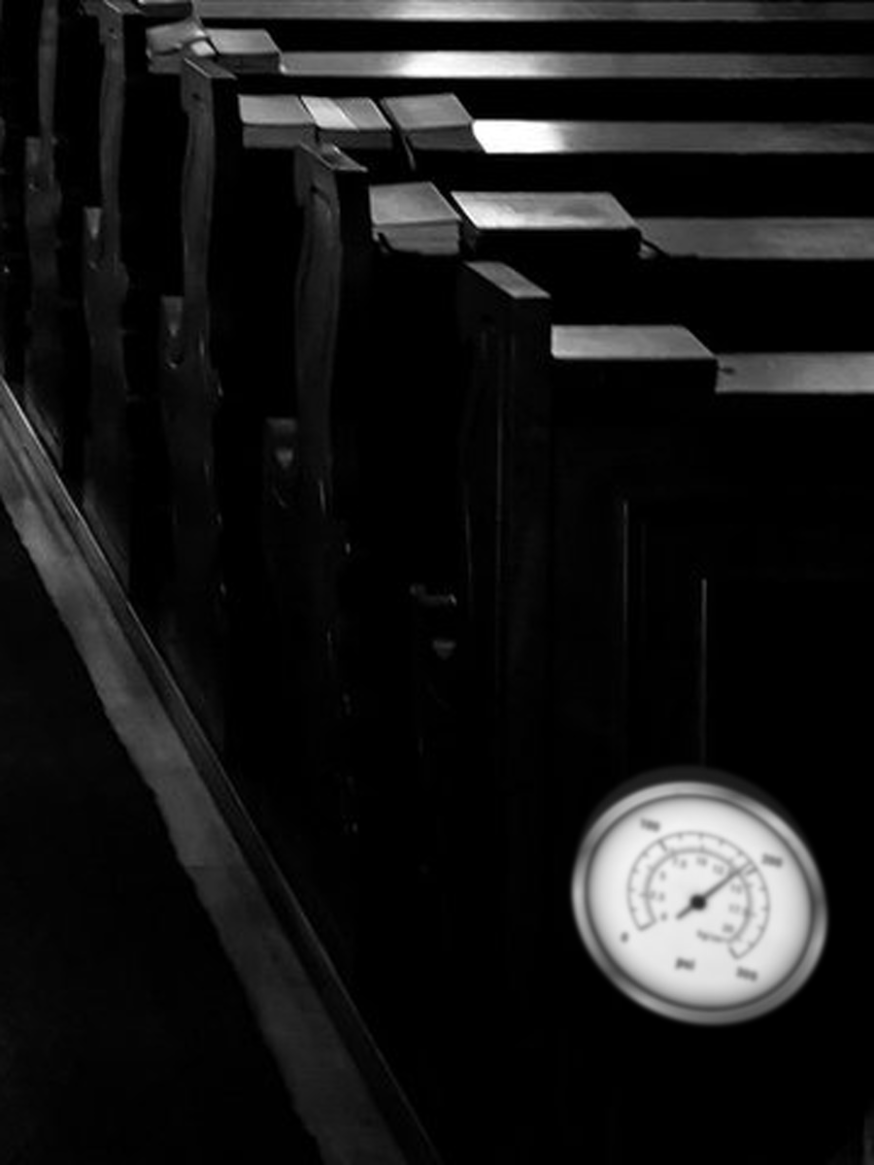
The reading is 190 (psi)
